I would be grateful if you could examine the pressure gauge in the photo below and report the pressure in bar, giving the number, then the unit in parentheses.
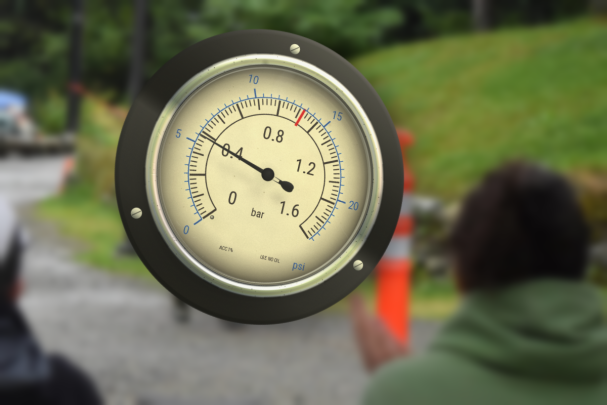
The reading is 0.38 (bar)
